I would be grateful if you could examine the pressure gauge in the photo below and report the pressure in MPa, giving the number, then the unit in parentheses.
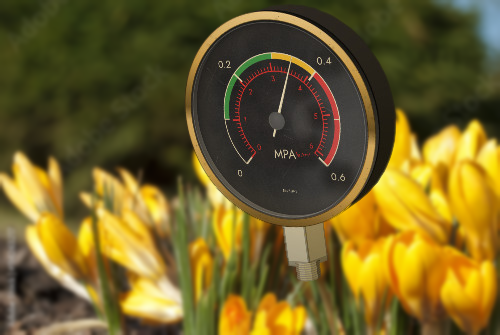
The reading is 0.35 (MPa)
